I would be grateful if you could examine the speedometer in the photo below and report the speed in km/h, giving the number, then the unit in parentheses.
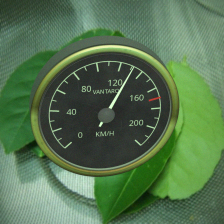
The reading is 130 (km/h)
